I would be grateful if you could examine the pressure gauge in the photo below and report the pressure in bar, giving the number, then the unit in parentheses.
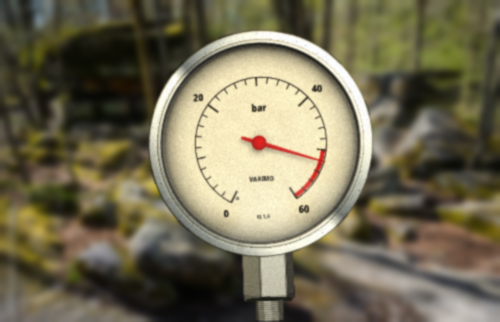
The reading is 52 (bar)
